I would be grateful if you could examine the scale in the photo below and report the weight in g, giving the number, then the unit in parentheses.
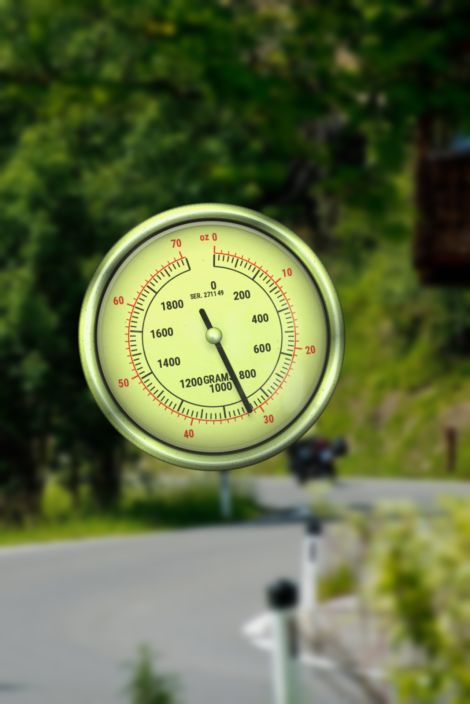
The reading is 900 (g)
